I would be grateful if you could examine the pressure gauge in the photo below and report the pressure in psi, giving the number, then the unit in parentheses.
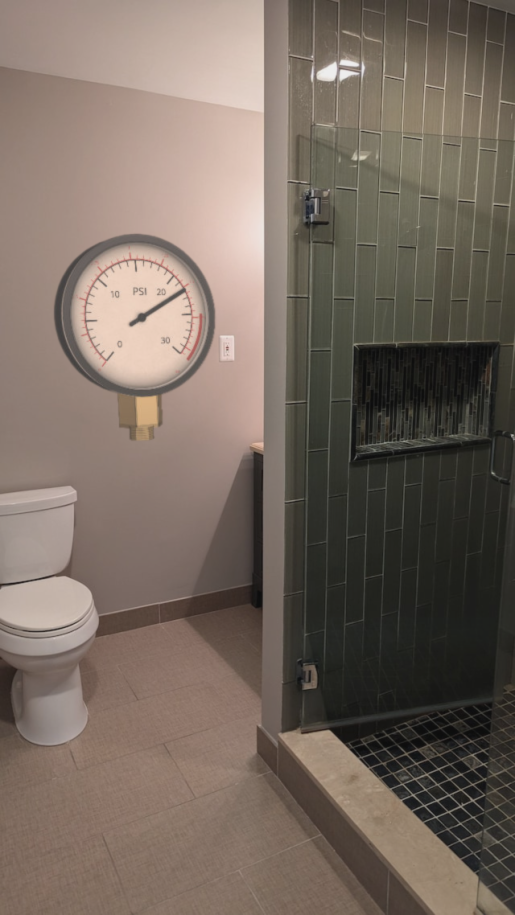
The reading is 22 (psi)
